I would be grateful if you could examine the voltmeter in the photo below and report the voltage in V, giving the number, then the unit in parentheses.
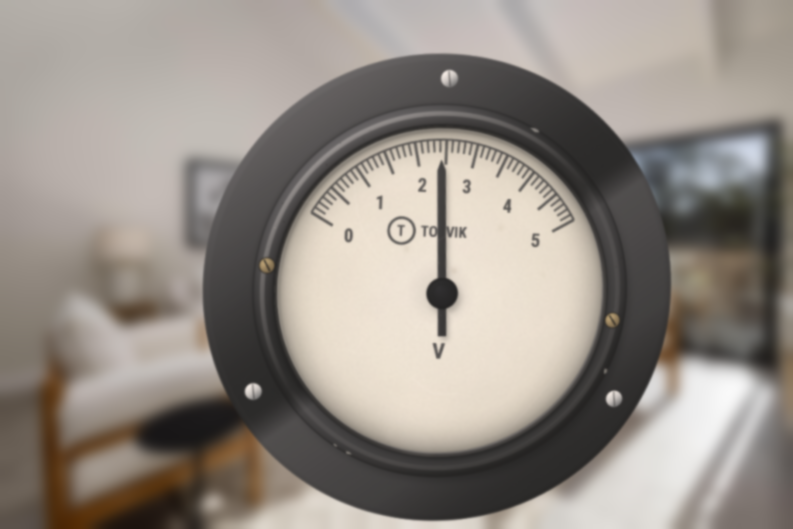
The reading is 2.4 (V)
